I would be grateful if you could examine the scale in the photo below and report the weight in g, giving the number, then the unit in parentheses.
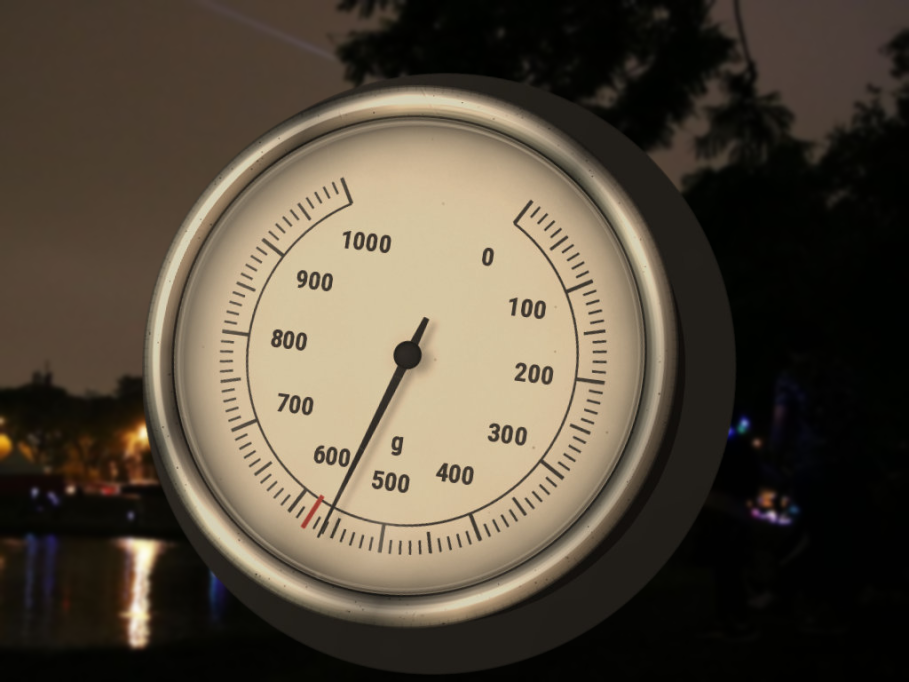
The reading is 560 (g)
